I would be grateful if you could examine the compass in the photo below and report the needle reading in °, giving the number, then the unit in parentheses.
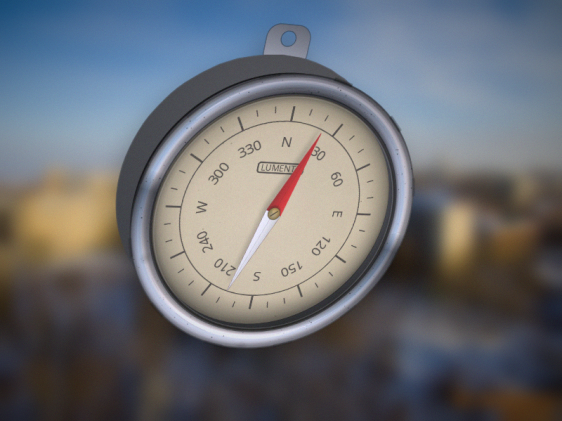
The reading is 20 (°)
